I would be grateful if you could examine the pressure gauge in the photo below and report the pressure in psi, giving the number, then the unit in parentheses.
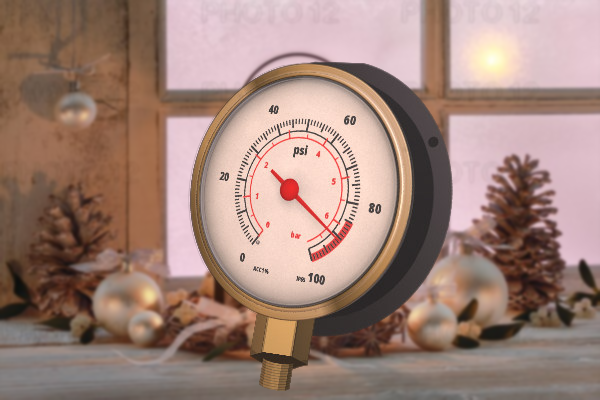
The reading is 90 (psi)
